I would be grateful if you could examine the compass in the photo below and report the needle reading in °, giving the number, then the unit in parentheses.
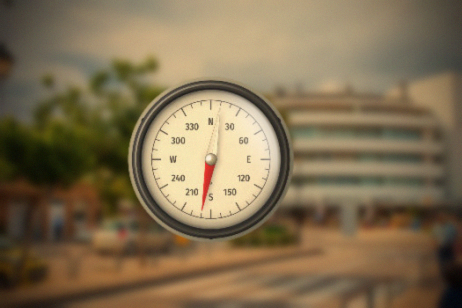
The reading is 190 (°)
